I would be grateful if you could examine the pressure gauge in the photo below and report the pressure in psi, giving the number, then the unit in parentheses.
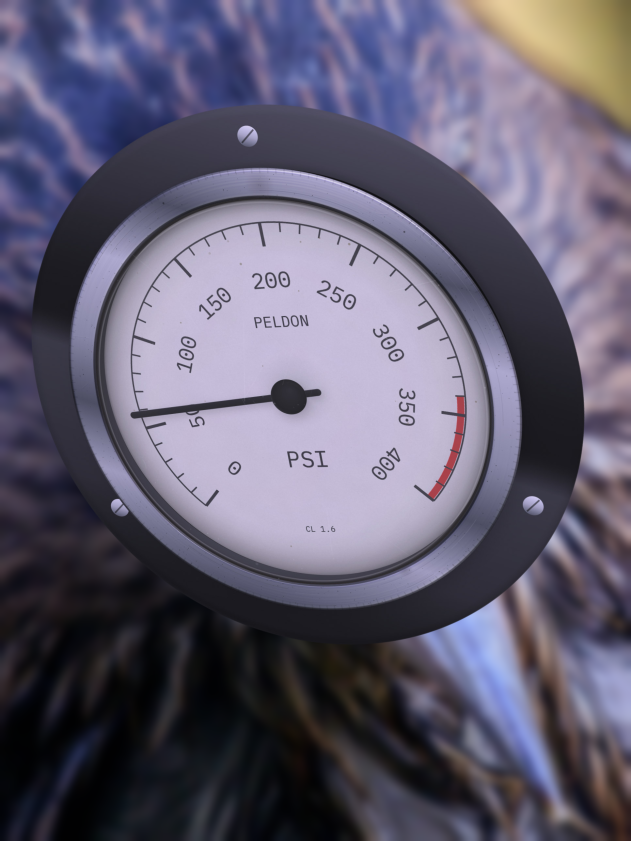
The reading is 60 (psi)
